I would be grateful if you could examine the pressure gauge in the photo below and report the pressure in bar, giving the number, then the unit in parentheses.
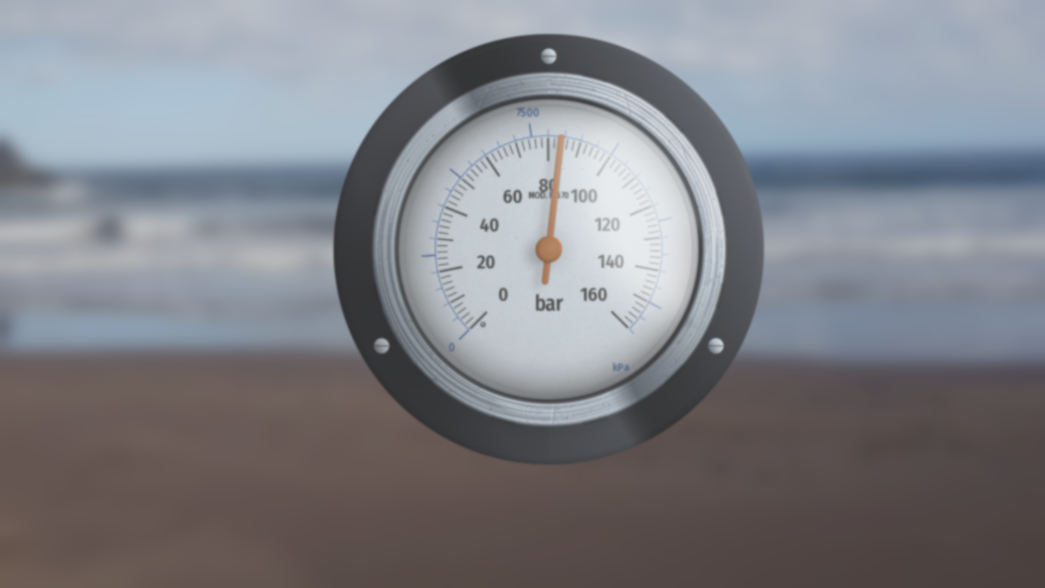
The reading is 84 (bar)
